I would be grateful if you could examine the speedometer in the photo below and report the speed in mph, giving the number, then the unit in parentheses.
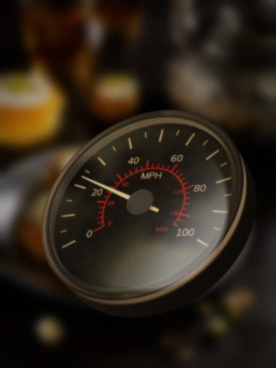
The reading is 22.5 (mph)
